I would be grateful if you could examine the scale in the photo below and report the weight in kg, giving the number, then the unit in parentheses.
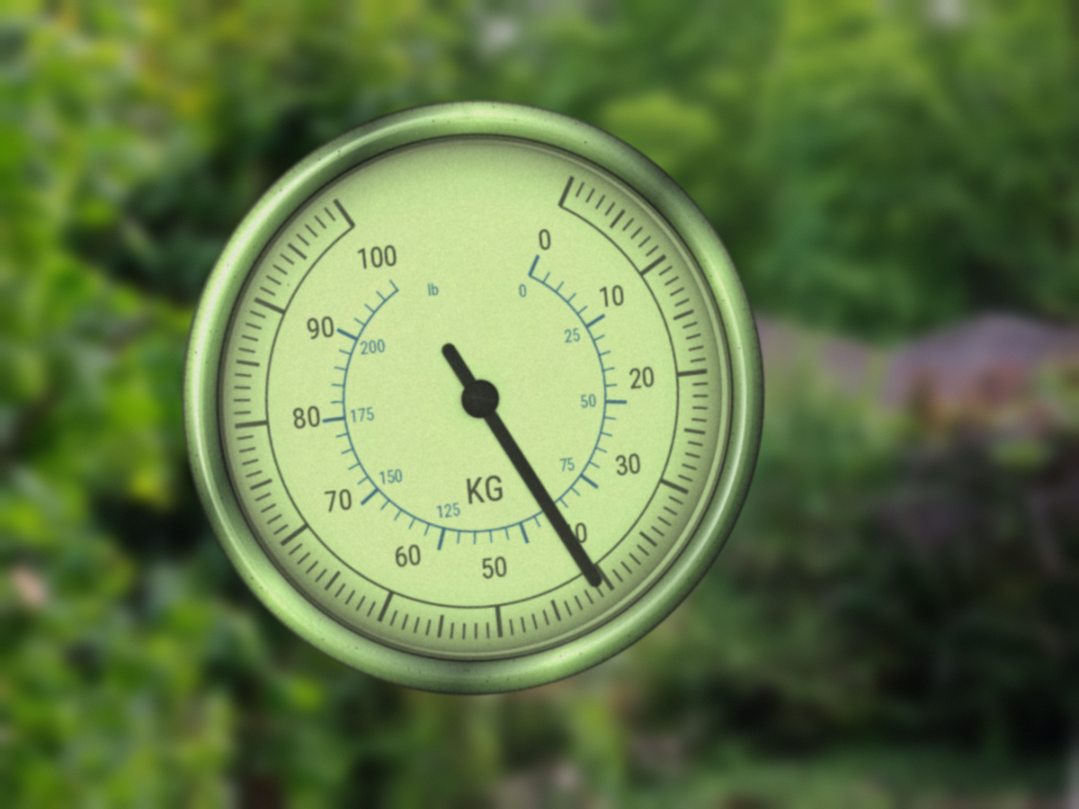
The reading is 41 (kg)
